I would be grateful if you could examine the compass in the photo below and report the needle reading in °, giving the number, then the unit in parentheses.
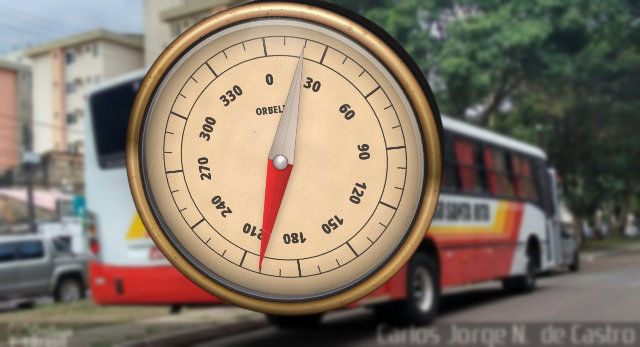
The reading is 200 (°)
